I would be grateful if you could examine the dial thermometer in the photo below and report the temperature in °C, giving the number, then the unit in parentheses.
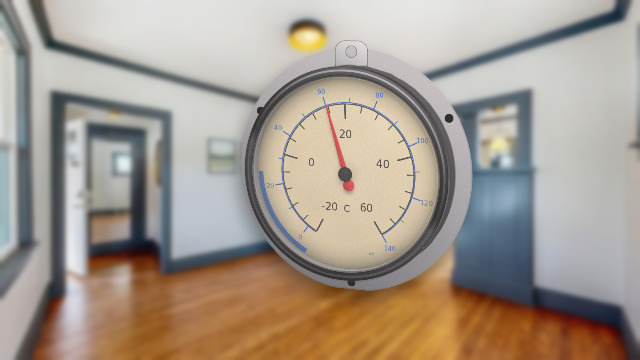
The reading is 16 (°C)
